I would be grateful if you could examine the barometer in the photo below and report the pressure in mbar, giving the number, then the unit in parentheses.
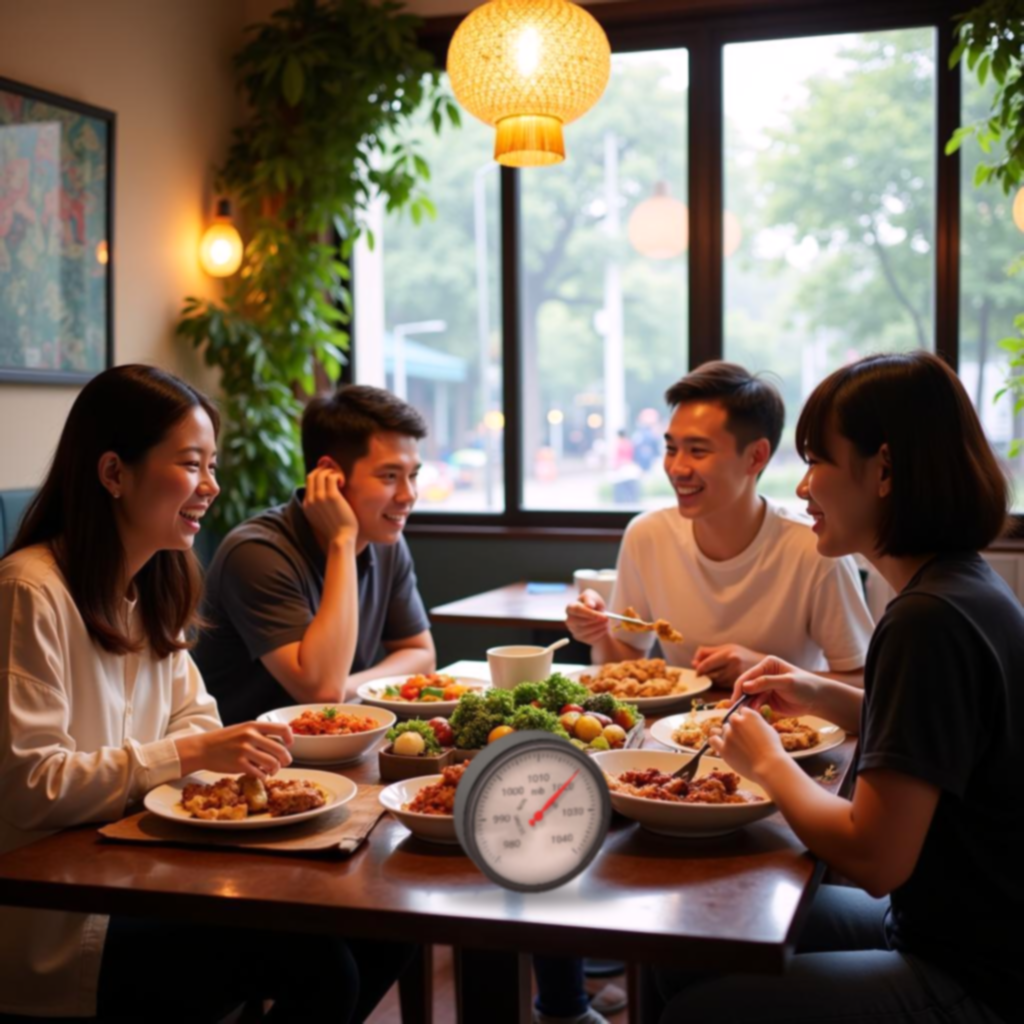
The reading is 1020 (mbar)
